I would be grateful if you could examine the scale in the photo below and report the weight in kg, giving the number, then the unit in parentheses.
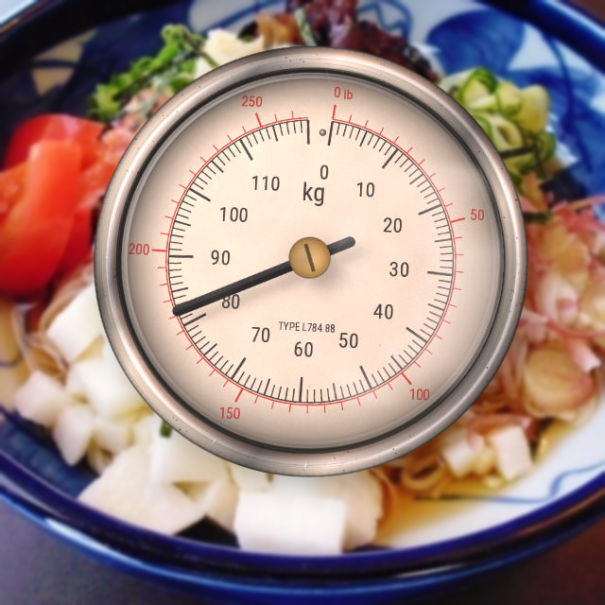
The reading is 82 (kg)
